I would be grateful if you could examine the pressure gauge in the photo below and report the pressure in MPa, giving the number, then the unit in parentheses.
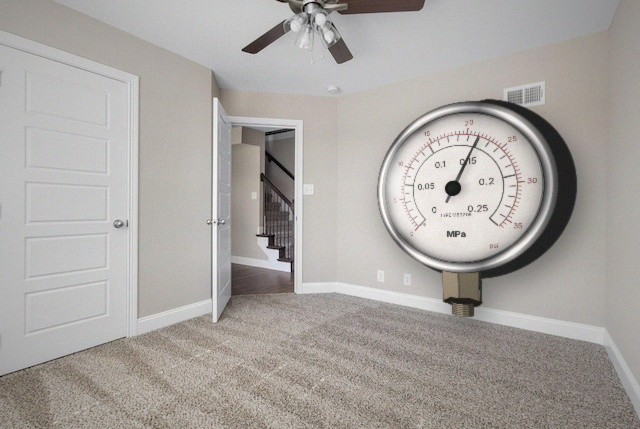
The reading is 0.15 (MPa)
